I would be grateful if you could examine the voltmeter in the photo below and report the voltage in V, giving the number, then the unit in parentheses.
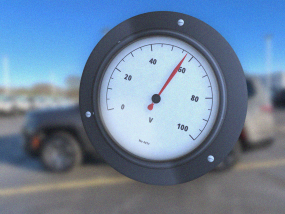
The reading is 57.5 (V)
